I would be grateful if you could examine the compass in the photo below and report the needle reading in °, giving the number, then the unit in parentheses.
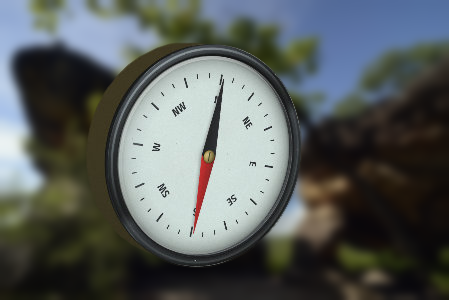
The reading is 180 (°)
